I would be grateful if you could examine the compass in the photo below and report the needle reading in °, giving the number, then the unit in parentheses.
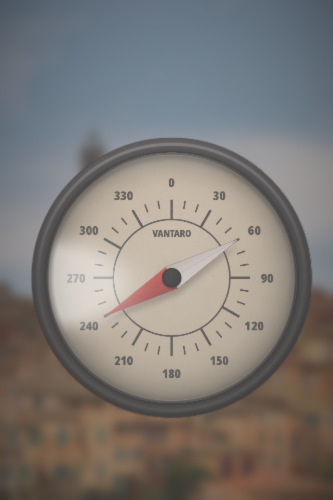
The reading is 240 (°)
